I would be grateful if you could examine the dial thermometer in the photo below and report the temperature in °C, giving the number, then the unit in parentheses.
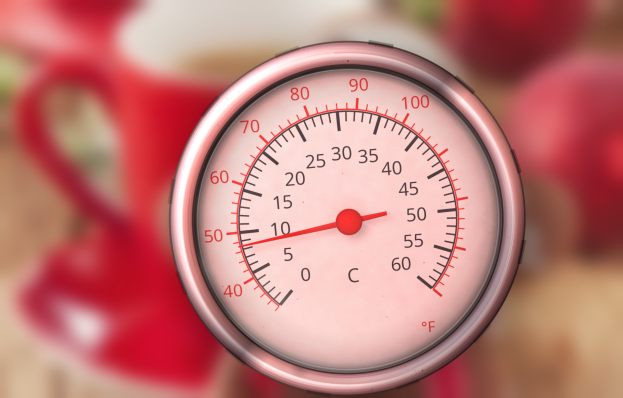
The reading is 8.5 (°C)
